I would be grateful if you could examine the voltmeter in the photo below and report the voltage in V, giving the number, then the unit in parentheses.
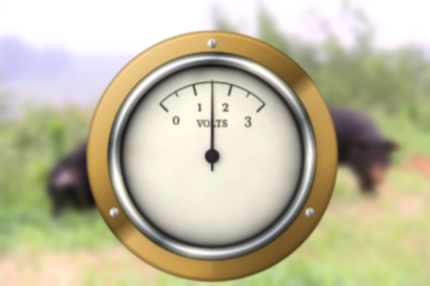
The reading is 1.5 (V)
